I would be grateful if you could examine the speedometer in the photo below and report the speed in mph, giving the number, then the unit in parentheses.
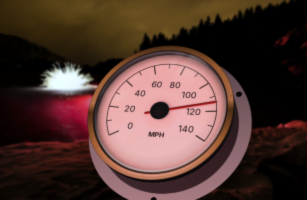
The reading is 115 (mph)
